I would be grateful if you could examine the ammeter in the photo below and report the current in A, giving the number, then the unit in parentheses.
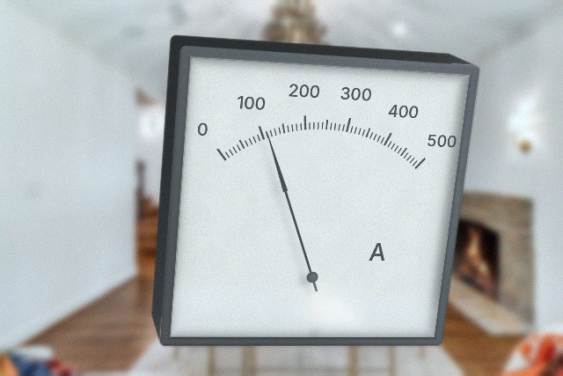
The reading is 110 (A)
